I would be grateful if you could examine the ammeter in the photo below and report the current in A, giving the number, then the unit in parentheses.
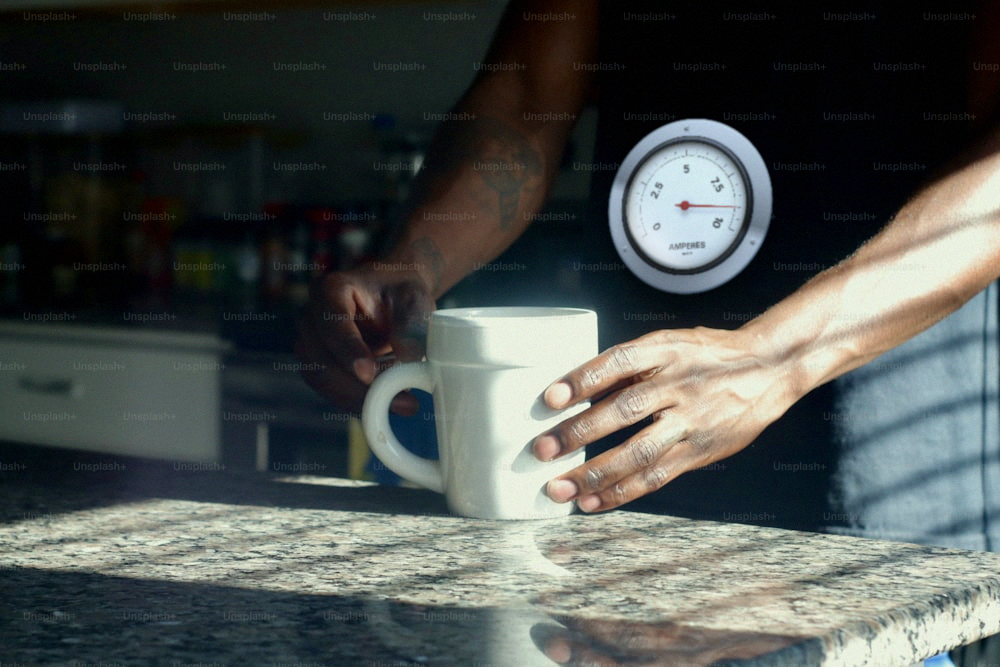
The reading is 9 (A)
